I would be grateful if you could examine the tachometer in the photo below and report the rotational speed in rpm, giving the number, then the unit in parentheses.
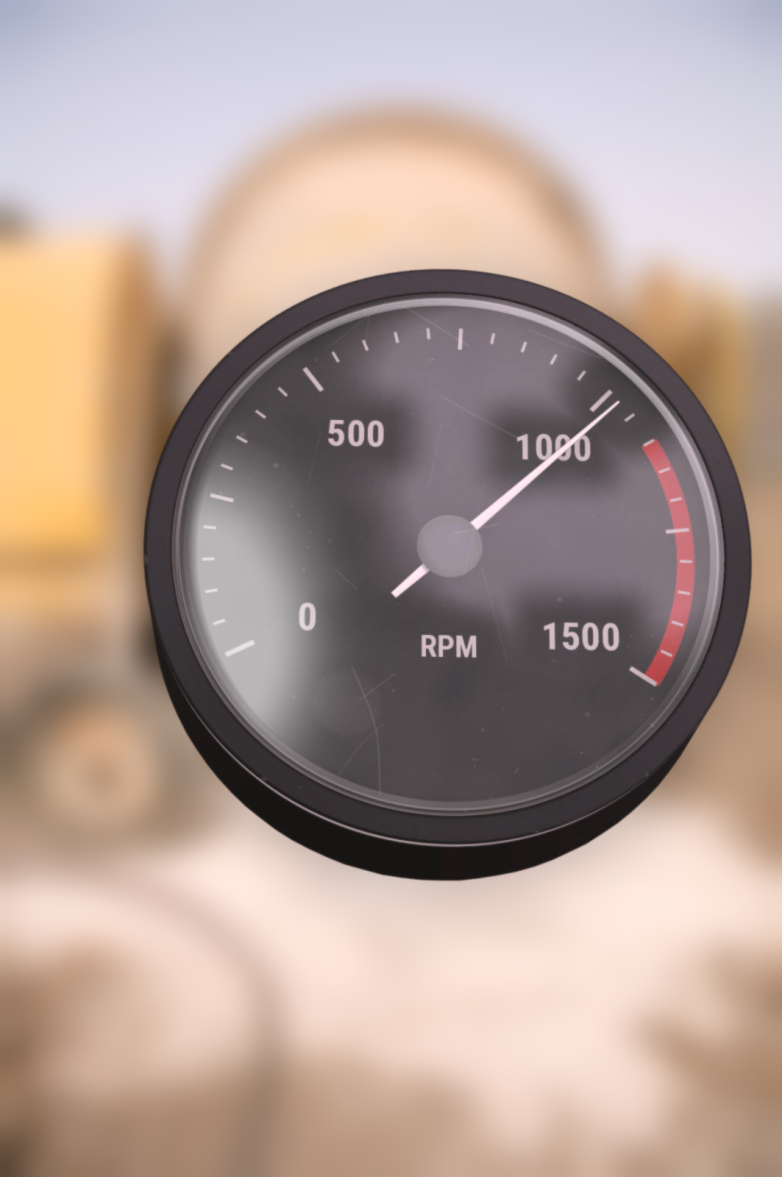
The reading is 1025 (rpm)
